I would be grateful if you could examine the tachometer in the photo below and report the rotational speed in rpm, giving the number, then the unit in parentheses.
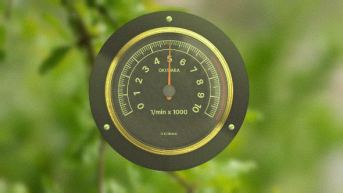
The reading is 5000 (rpm)
